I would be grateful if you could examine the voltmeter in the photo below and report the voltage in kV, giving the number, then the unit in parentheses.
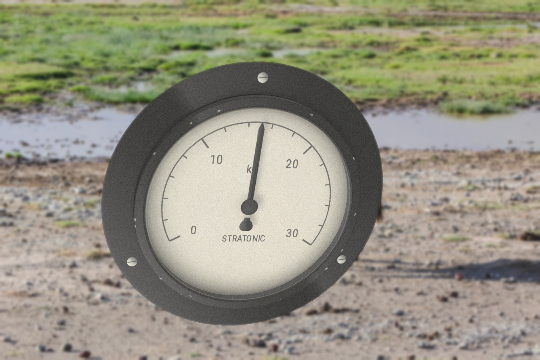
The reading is 15 (kV)
